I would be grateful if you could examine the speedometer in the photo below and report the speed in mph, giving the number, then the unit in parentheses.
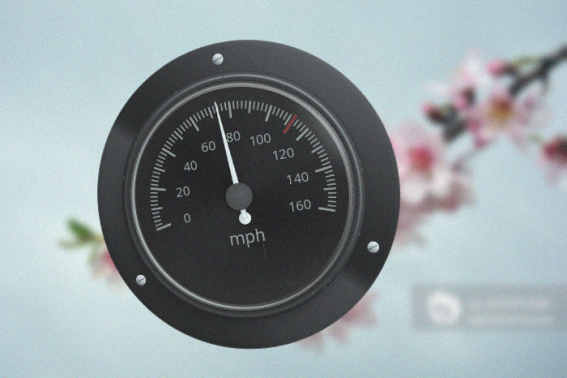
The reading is 74 (mph)
